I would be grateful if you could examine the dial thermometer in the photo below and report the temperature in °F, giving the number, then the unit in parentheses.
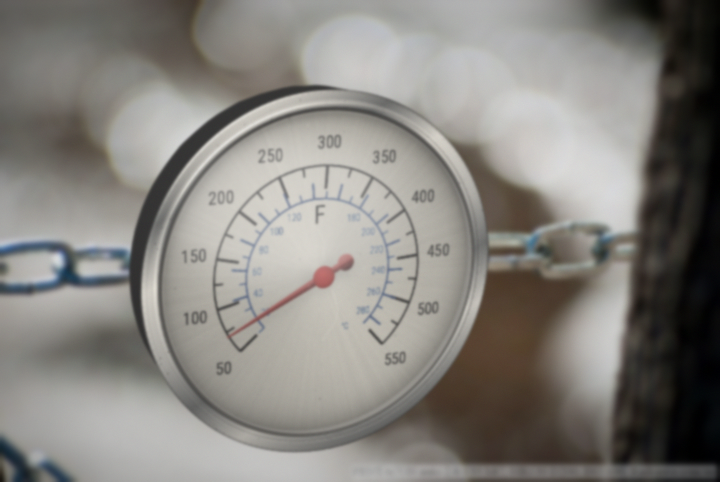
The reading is 75 (°F)
